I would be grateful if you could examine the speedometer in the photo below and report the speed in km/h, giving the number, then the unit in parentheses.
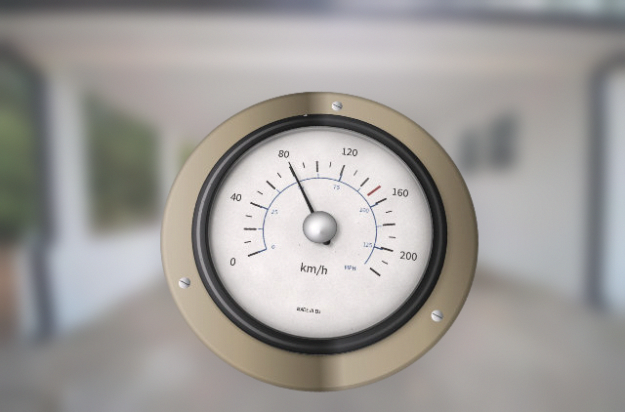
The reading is 80 (km/h)
